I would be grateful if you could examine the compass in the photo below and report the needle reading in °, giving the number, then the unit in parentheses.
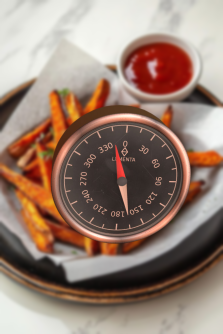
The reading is 345 (°)
